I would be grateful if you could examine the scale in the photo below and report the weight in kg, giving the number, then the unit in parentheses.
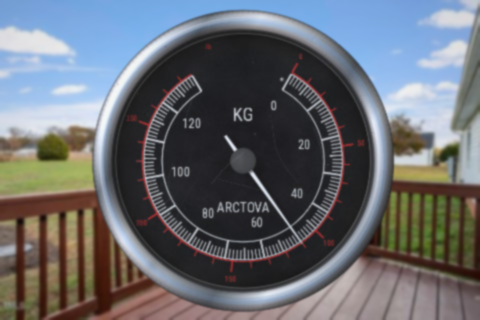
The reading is 50 (kg)
